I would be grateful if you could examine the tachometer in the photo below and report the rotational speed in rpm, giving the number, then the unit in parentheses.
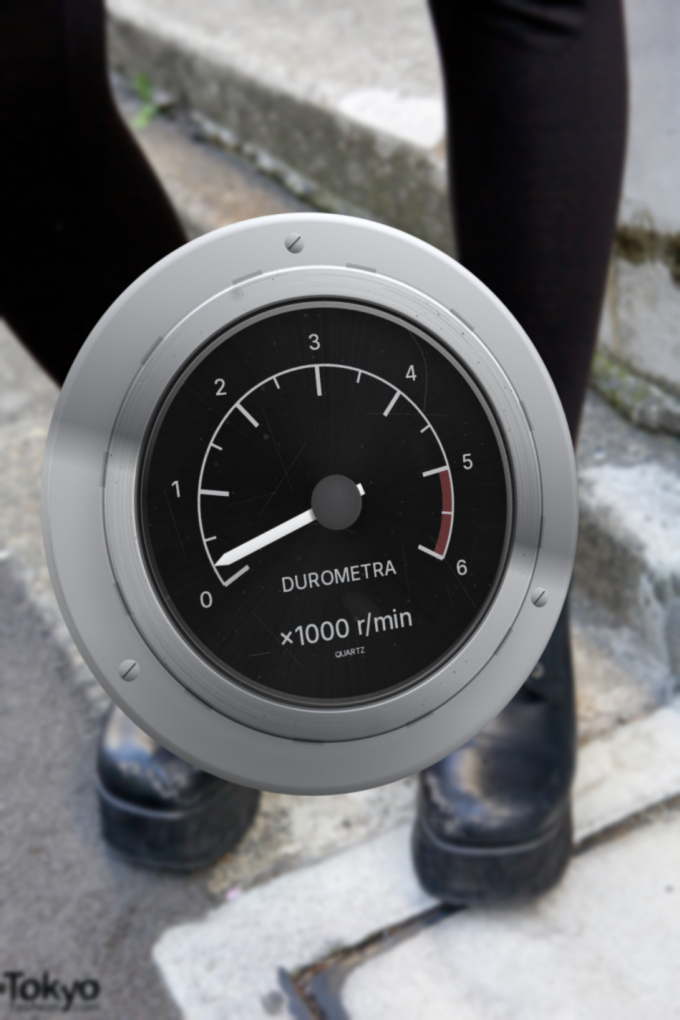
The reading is 250 (rpm)
